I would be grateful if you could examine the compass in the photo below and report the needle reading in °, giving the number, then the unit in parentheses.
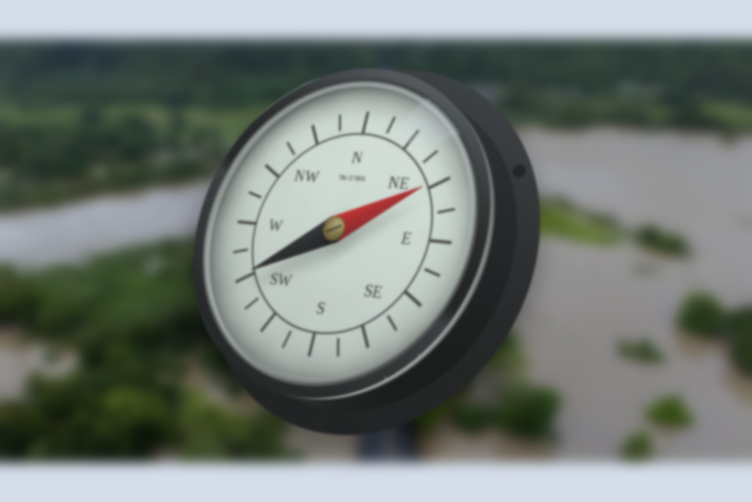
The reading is 60 (°)
